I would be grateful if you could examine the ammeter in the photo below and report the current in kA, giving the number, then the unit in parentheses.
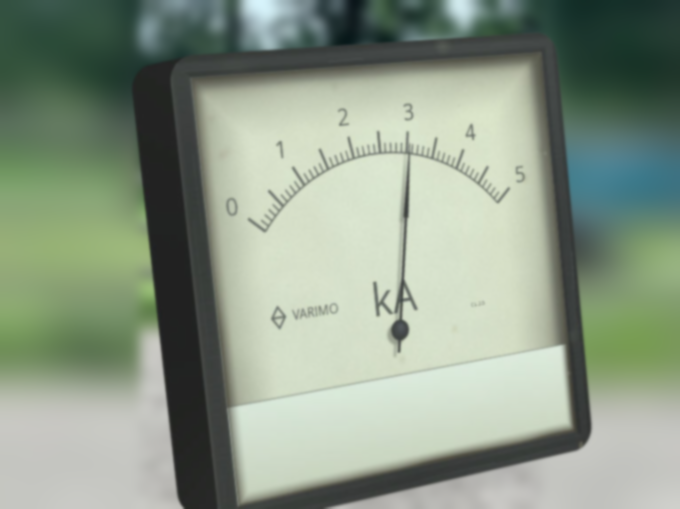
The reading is 3 (kA)
